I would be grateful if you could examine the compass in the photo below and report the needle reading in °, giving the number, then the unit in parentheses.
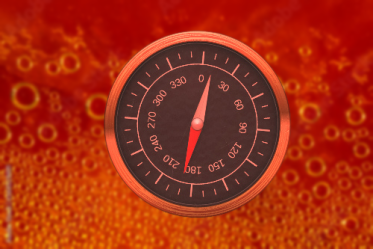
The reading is 190 (°)
